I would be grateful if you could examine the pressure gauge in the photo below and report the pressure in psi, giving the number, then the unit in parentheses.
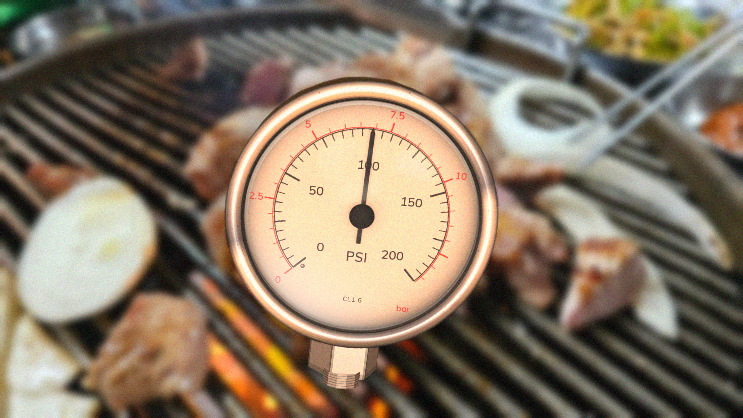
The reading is 100 (psi)
